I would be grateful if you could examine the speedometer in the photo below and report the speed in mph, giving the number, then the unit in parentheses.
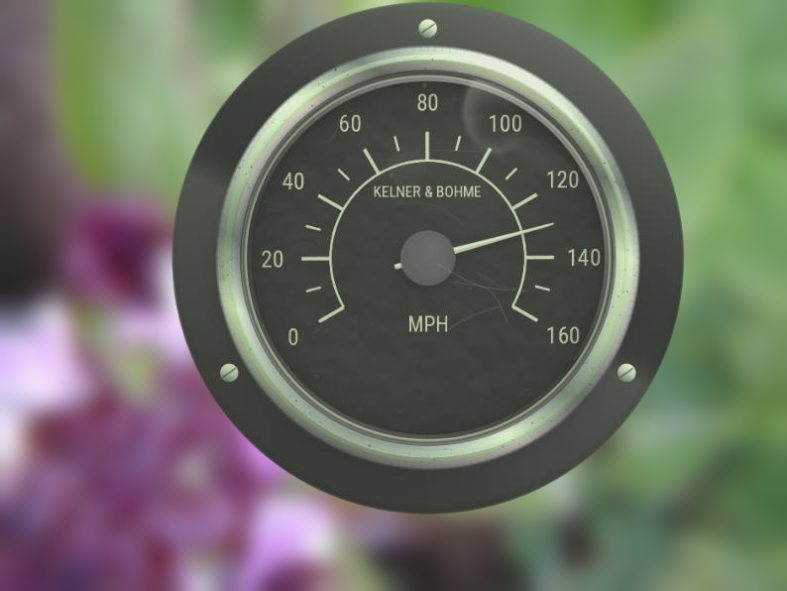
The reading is 130 (mph)
